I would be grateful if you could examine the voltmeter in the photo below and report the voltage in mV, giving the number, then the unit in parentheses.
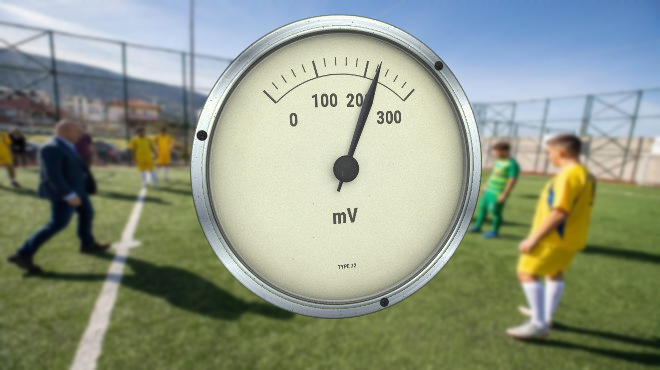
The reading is 220 (mV)
